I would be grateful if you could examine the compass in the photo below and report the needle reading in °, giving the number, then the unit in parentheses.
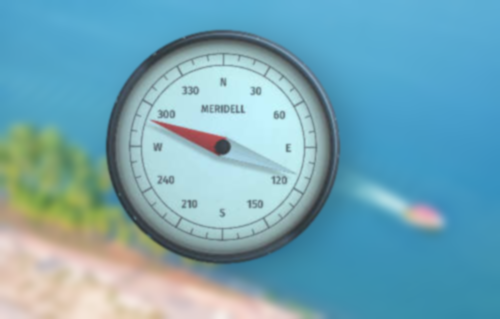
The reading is 290 (°)
